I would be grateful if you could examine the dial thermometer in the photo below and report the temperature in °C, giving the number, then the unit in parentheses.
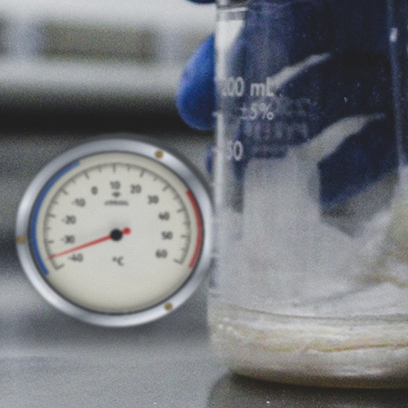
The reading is -35 (°C)
